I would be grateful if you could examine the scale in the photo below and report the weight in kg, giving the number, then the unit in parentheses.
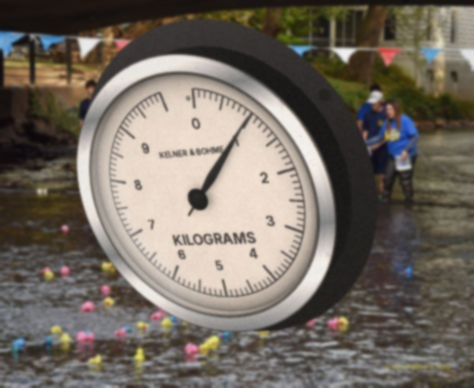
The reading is 1 (kg)
